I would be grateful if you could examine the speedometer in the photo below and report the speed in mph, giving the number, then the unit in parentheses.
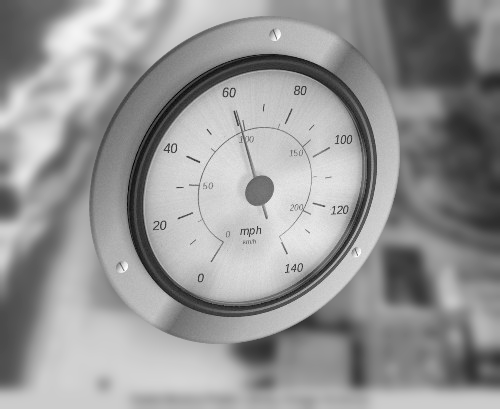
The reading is 60 (mph)
